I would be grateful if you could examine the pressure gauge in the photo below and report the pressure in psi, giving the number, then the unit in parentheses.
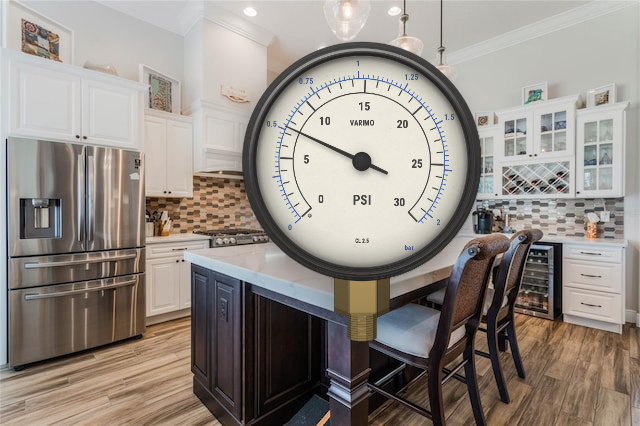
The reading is 7.5 (psi)
